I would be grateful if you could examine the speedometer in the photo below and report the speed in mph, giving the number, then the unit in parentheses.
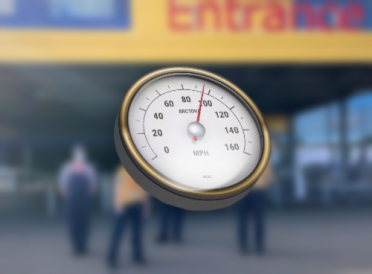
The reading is 95 (mph)
